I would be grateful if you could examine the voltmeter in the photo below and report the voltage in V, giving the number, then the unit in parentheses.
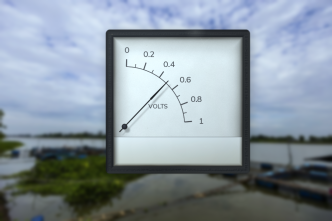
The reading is 0.5 (V)
